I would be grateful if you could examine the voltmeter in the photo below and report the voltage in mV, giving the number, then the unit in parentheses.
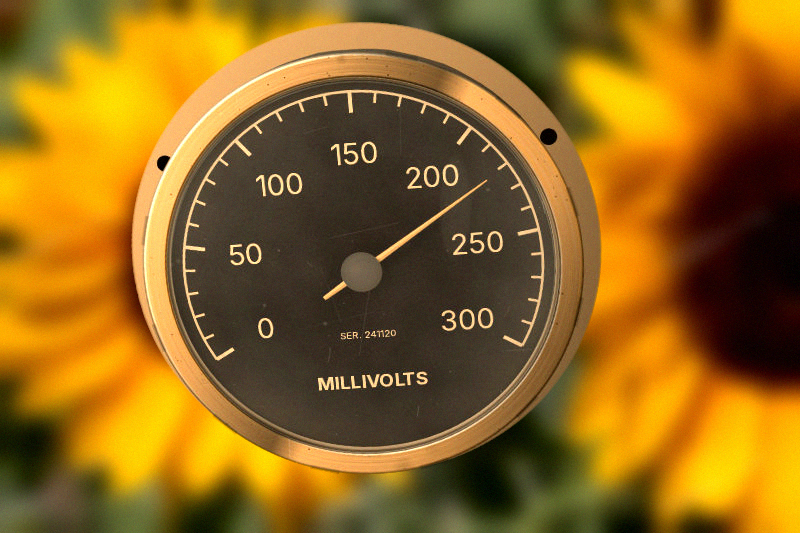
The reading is 220 (mV)
